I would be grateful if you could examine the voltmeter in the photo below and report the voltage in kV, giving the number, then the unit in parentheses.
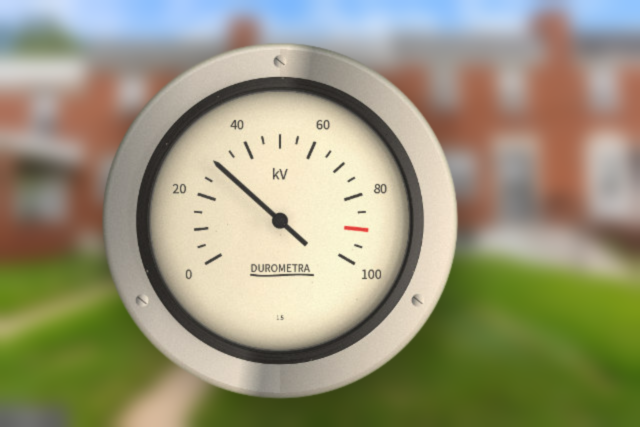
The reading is 30 (kV)
